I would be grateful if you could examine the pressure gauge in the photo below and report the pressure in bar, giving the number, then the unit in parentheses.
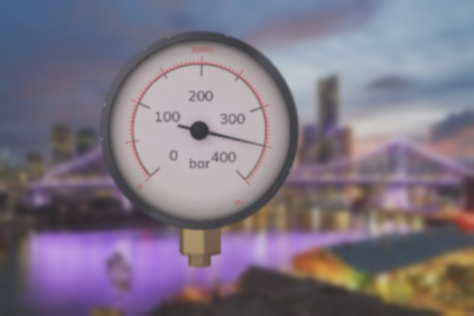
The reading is 350 (bar)
